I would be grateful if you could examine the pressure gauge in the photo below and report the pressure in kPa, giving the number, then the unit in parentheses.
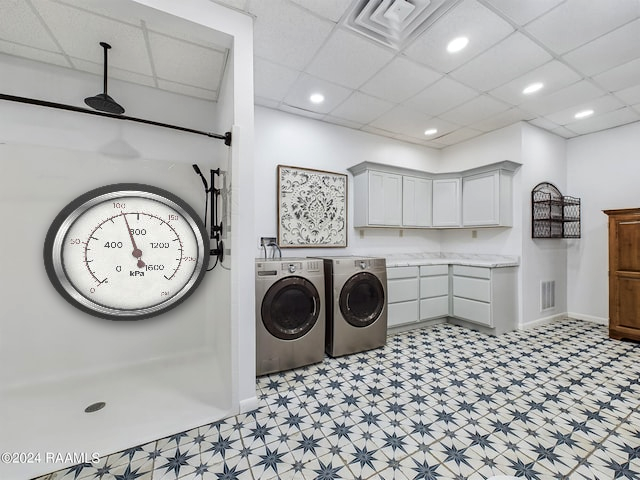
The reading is 700 (kPa)
